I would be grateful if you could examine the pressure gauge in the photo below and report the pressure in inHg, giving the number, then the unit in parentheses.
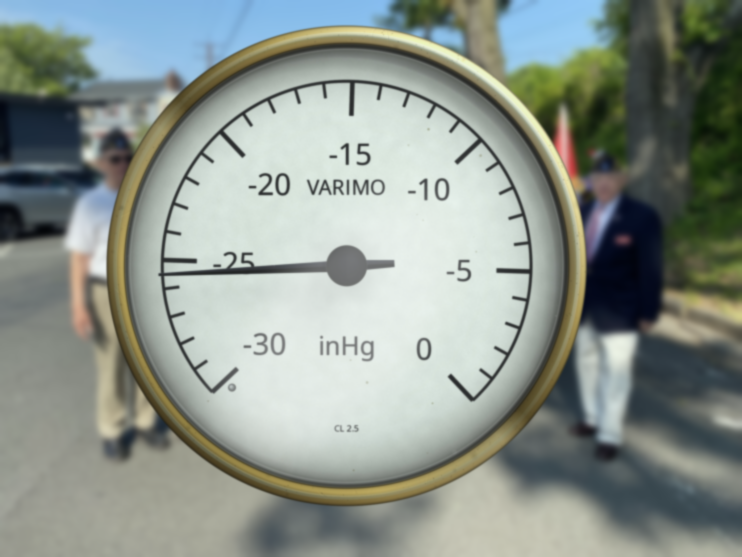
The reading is -25.5 (inHg)
